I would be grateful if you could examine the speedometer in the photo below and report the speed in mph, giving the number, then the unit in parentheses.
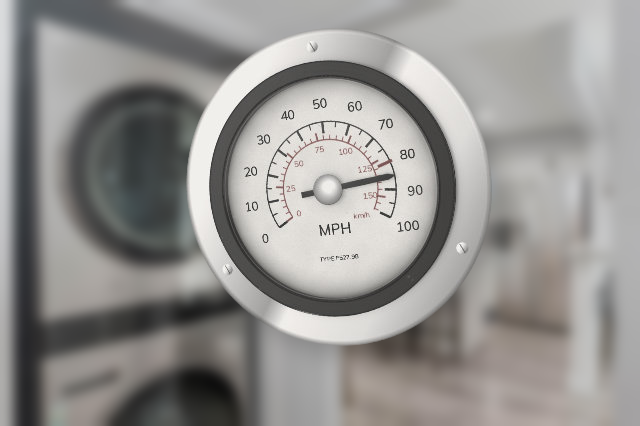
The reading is 85 (mph)
